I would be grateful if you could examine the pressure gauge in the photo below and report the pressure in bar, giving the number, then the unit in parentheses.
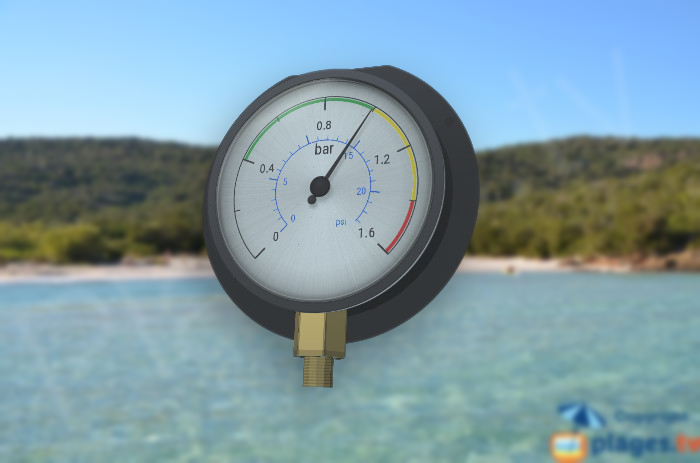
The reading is 1 (bar)
